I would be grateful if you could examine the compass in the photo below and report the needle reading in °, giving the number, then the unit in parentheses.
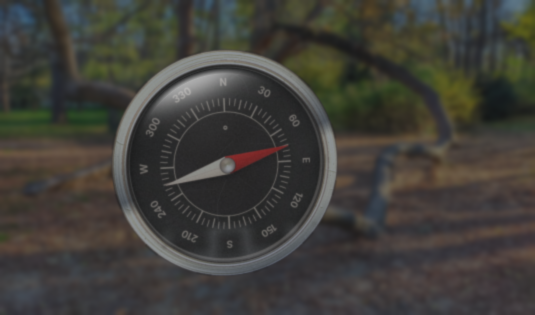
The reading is 75 (°)
